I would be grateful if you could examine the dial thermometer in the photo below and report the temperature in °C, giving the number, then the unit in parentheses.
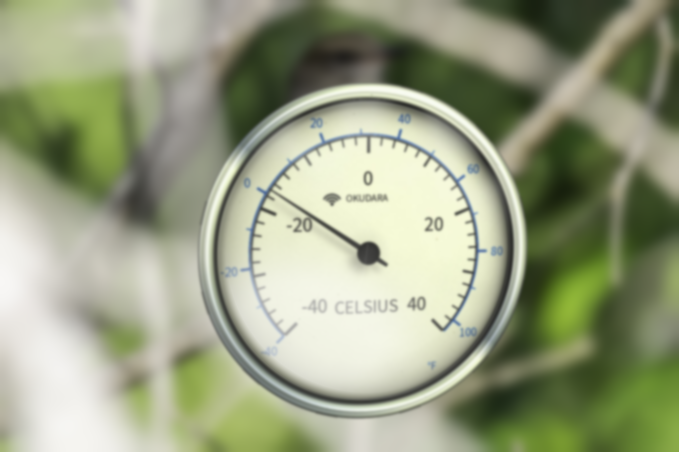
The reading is -17 (°C)
